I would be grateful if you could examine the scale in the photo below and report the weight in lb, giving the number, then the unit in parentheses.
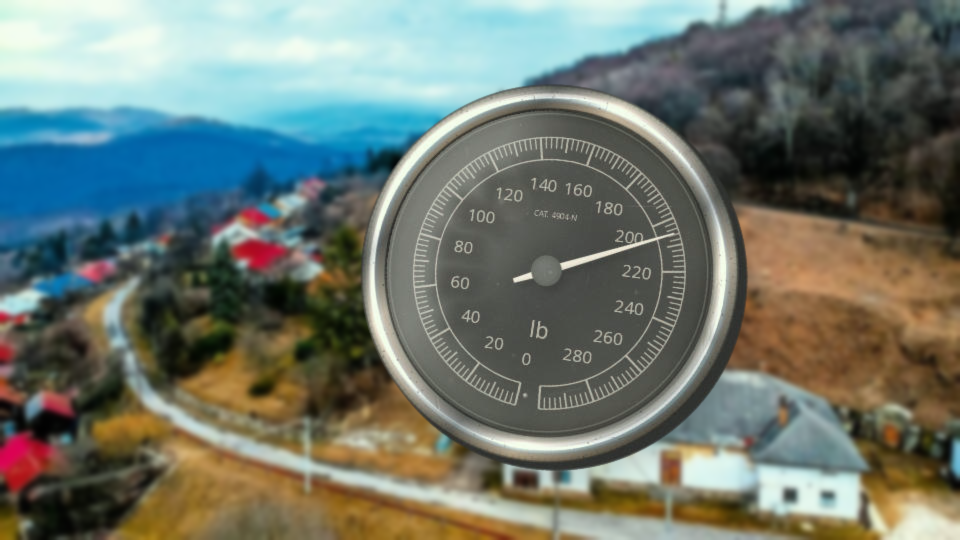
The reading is 206 (lb)
